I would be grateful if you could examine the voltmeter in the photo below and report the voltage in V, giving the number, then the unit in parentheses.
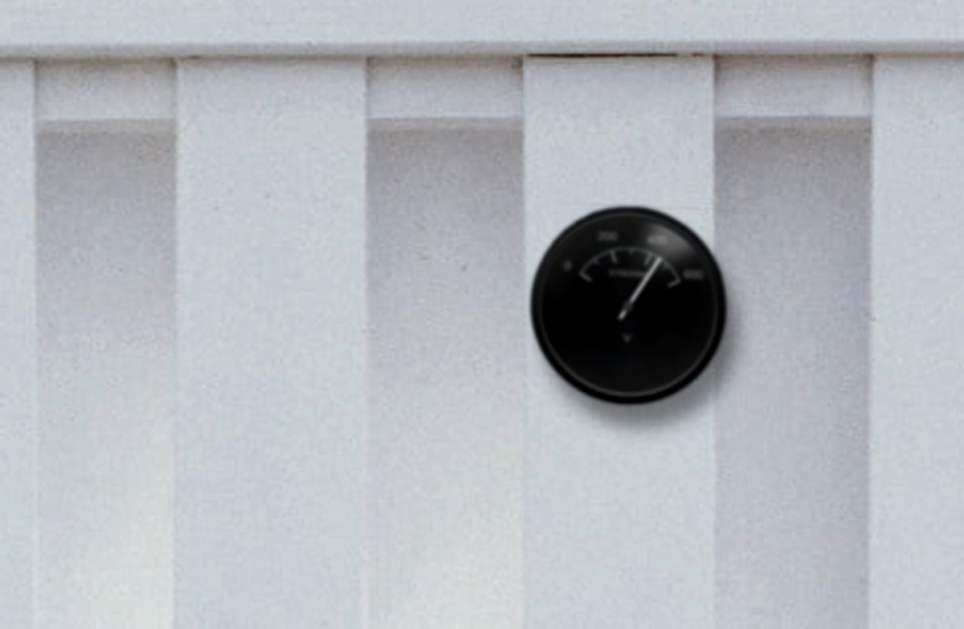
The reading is 450 (V)
